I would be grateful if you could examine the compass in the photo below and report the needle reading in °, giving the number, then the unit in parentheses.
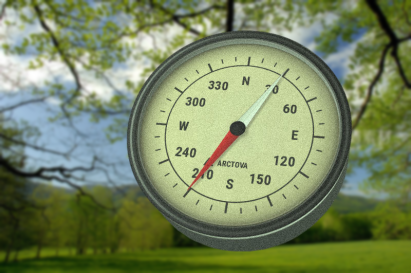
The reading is 210 (°)
